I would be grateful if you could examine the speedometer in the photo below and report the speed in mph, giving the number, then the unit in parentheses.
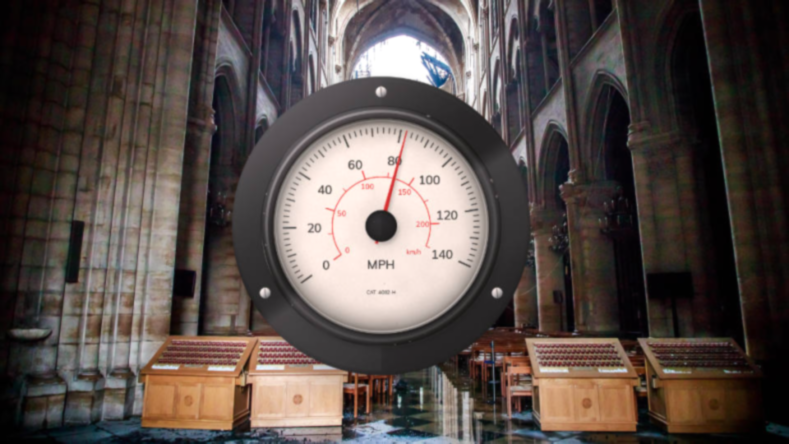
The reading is 82 (mph)
